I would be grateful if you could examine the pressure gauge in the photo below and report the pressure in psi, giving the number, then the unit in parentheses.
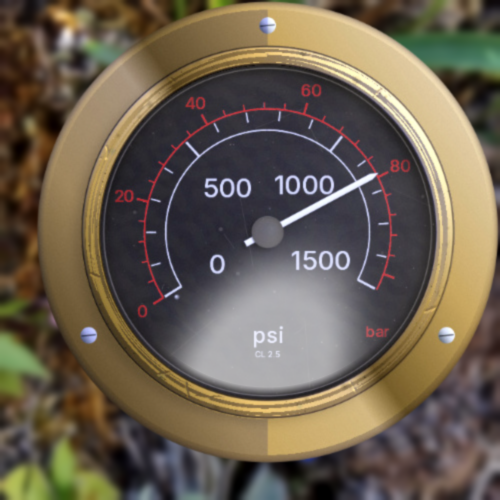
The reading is 1150 (psi)
